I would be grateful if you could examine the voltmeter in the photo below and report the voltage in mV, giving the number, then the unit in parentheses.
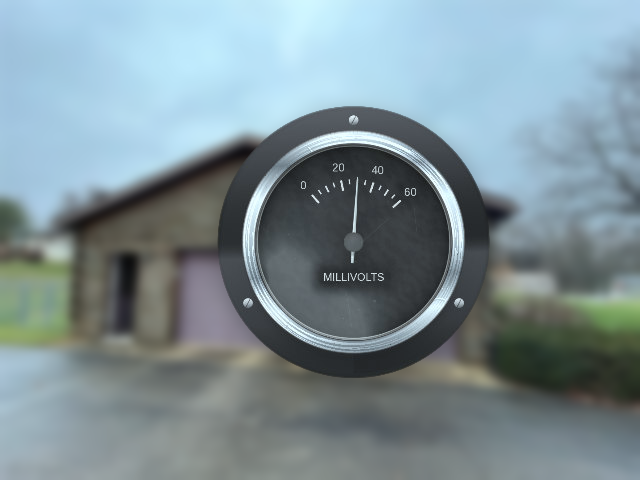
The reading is 30 (mV)
